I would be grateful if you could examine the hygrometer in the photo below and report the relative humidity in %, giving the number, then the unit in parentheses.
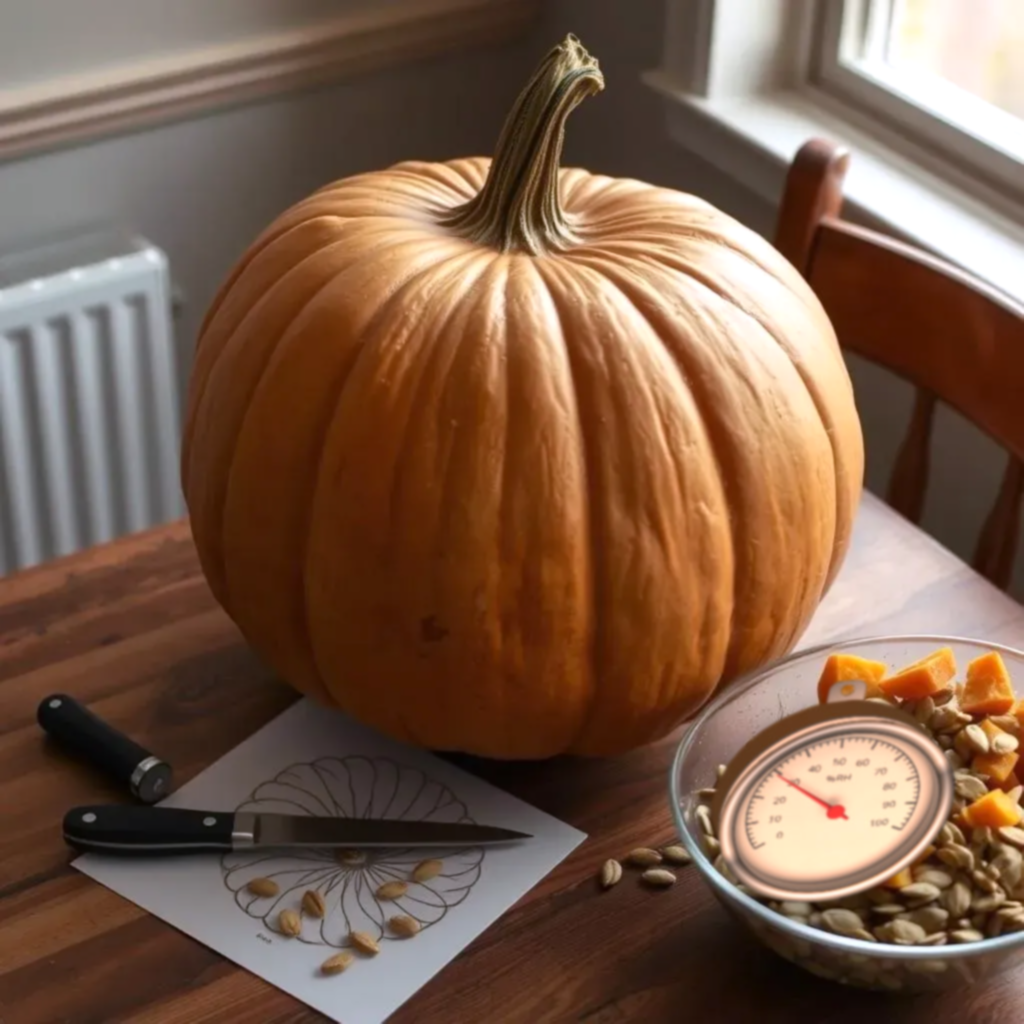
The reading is 30 (%)
